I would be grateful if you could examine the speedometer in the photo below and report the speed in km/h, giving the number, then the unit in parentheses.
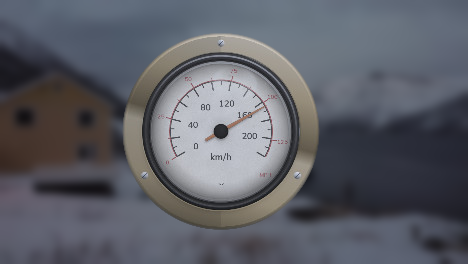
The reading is 165 (km/h)
